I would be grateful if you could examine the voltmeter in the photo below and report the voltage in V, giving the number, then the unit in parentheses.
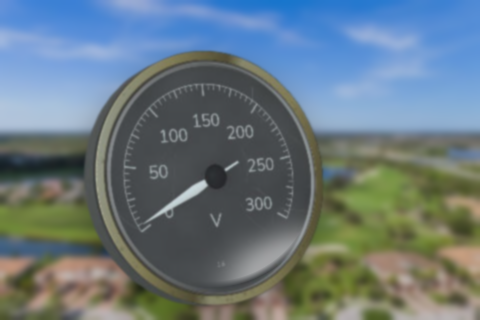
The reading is 5 (V)
